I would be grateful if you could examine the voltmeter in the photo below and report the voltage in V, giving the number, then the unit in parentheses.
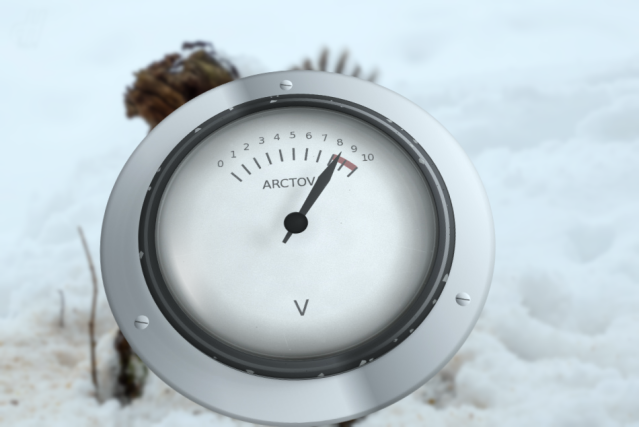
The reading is 8.5 (V)
